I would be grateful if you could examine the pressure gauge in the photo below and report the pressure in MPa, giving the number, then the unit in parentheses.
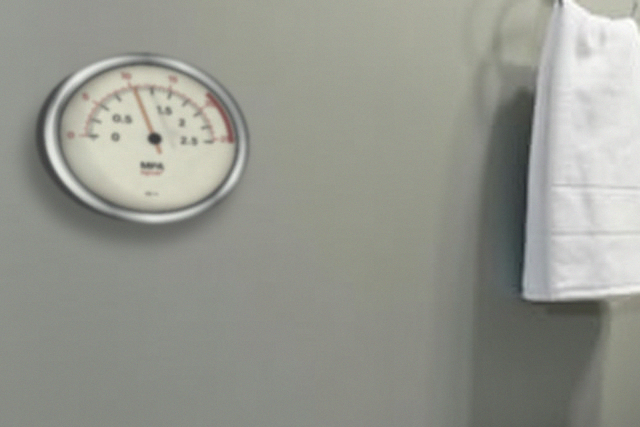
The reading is 1 (MPa)
